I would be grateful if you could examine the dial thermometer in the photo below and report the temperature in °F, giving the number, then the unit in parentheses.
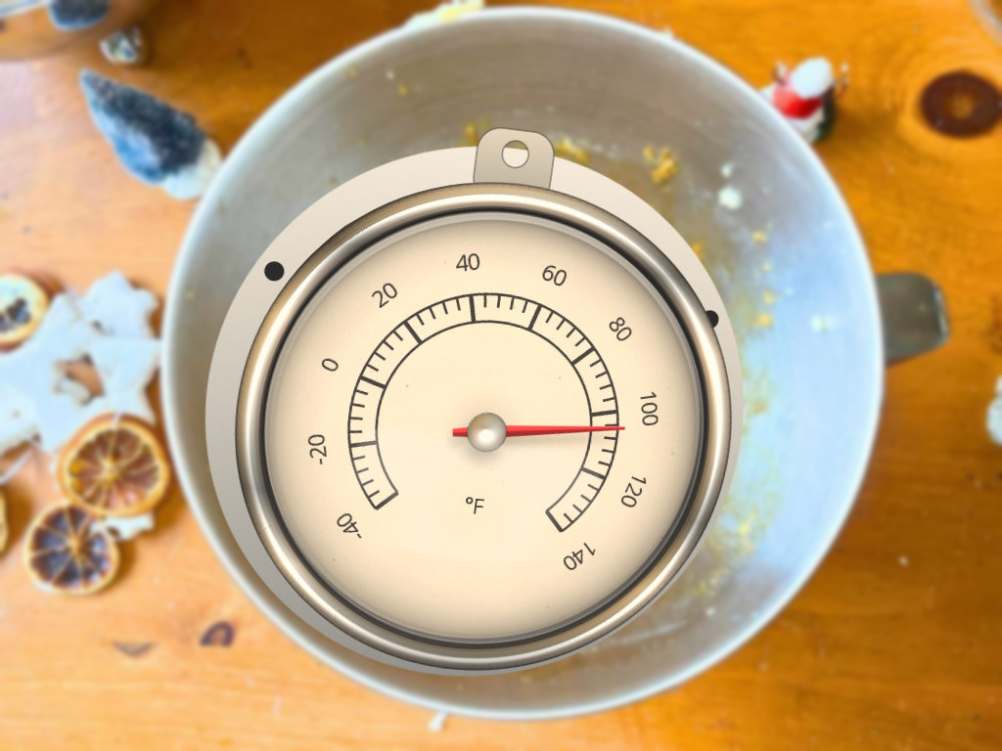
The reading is 104 (°F)
